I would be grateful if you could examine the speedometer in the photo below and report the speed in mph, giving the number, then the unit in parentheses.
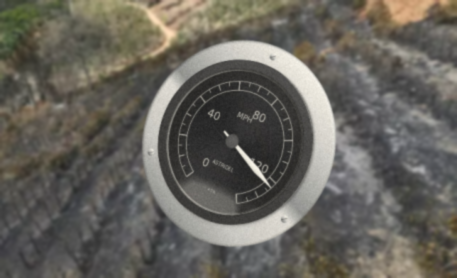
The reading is 122.5 (mph)
